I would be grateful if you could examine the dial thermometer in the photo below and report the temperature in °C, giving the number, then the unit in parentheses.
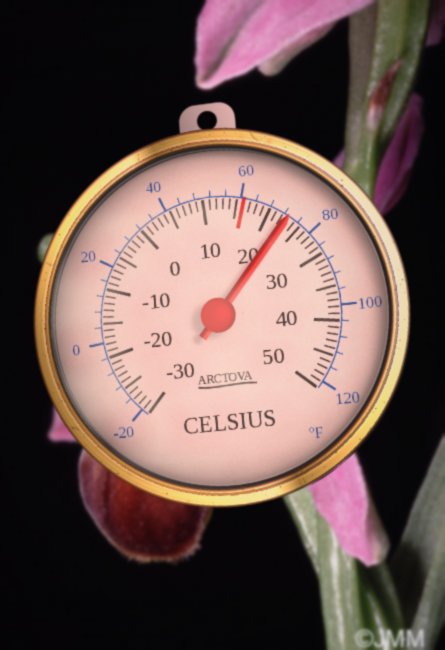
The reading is 23 (°C)
